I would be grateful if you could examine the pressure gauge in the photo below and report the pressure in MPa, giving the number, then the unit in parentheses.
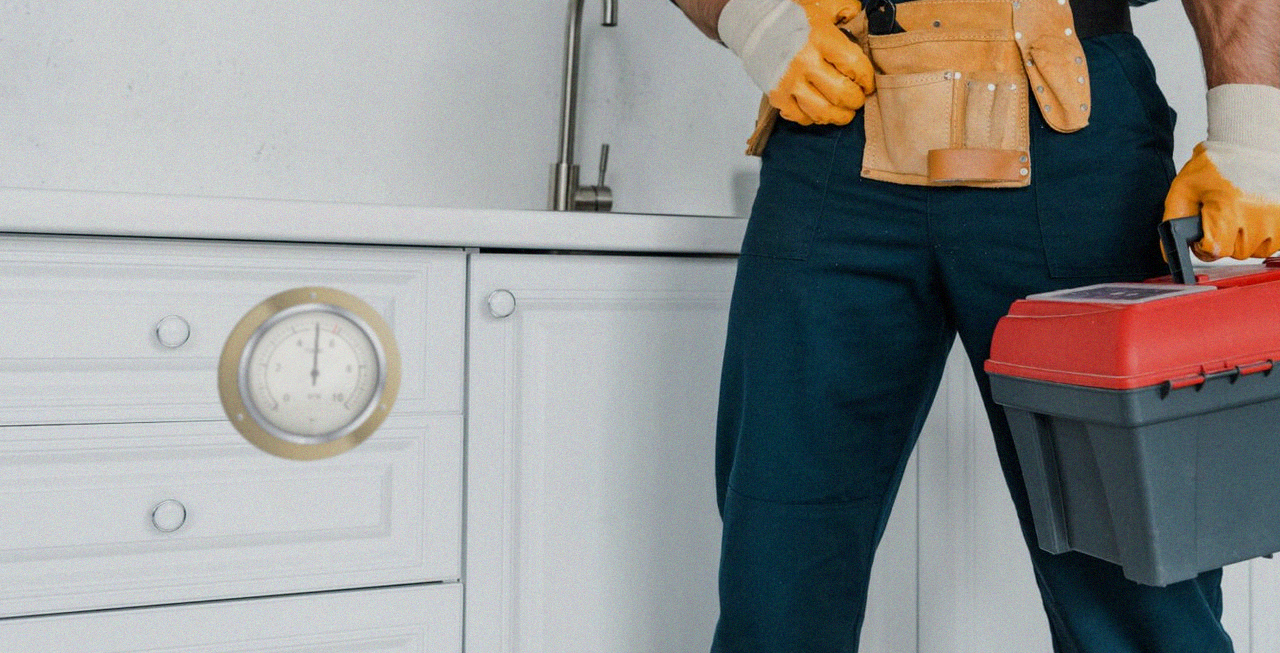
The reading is 5 (MPa)
